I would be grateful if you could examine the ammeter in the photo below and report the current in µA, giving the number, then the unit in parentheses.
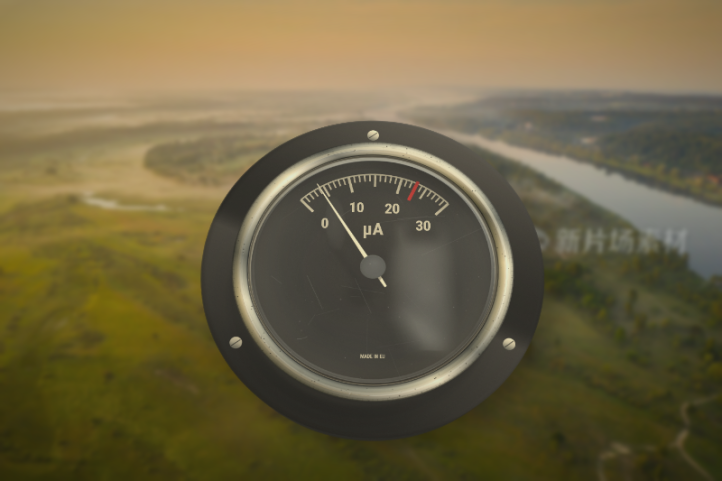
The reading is 4 (µA)
